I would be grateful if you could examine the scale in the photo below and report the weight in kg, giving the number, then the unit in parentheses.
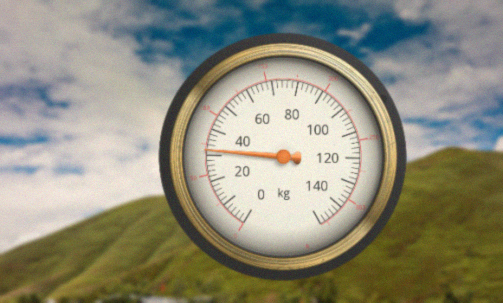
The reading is 32 (kg)
